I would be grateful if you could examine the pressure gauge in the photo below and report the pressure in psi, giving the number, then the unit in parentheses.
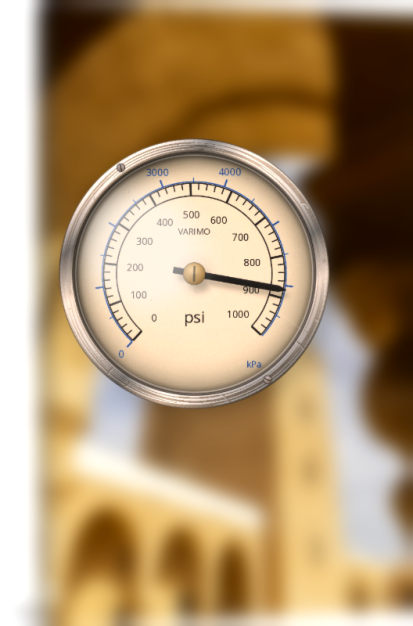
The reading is 880 (psi)
